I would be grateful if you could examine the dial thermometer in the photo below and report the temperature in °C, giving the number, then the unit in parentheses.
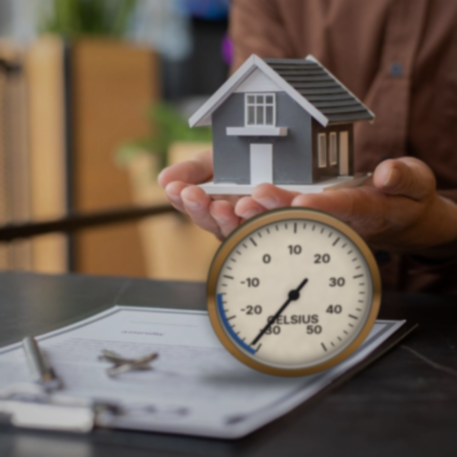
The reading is -28 (°C)
